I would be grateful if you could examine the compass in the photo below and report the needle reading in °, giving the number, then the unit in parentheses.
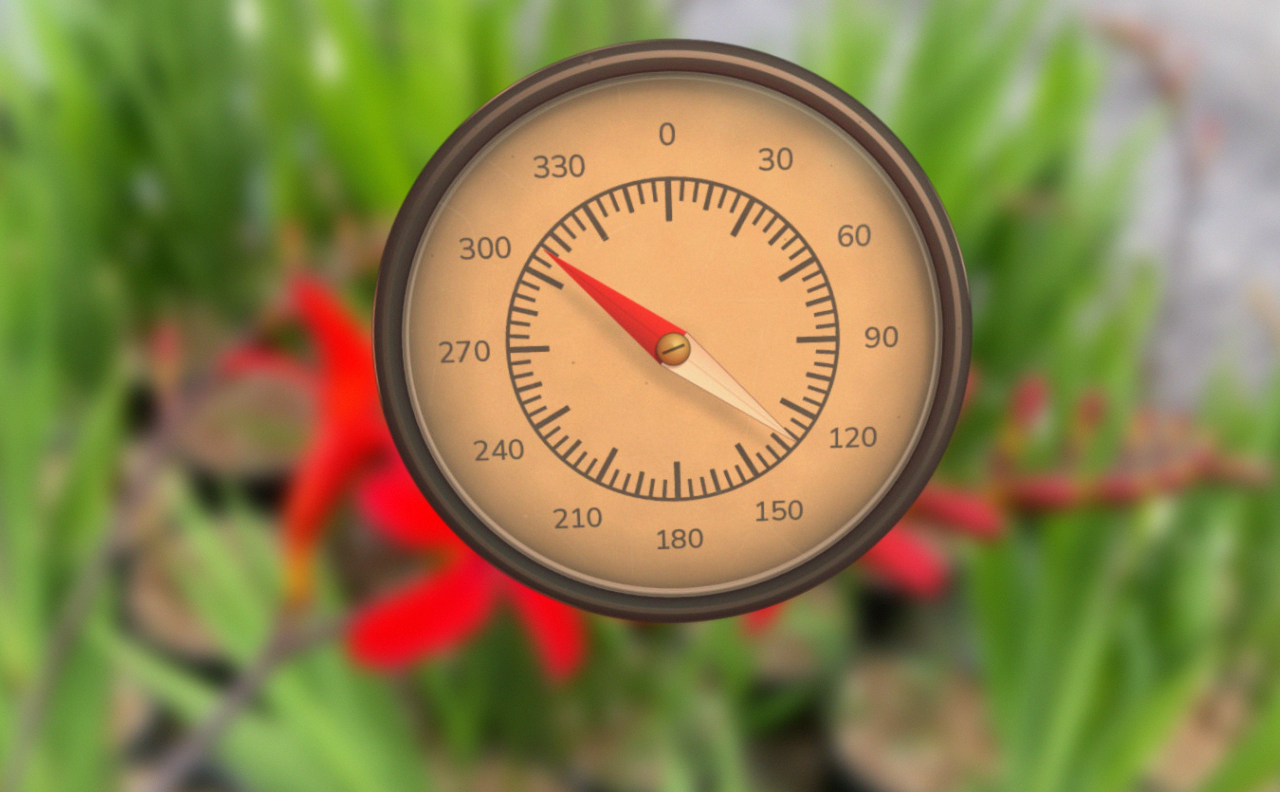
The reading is 310 (°)
